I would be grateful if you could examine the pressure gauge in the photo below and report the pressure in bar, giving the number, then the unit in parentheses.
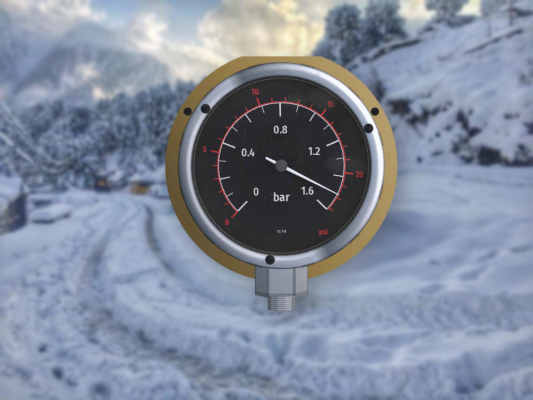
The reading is 1.5 (bar)
